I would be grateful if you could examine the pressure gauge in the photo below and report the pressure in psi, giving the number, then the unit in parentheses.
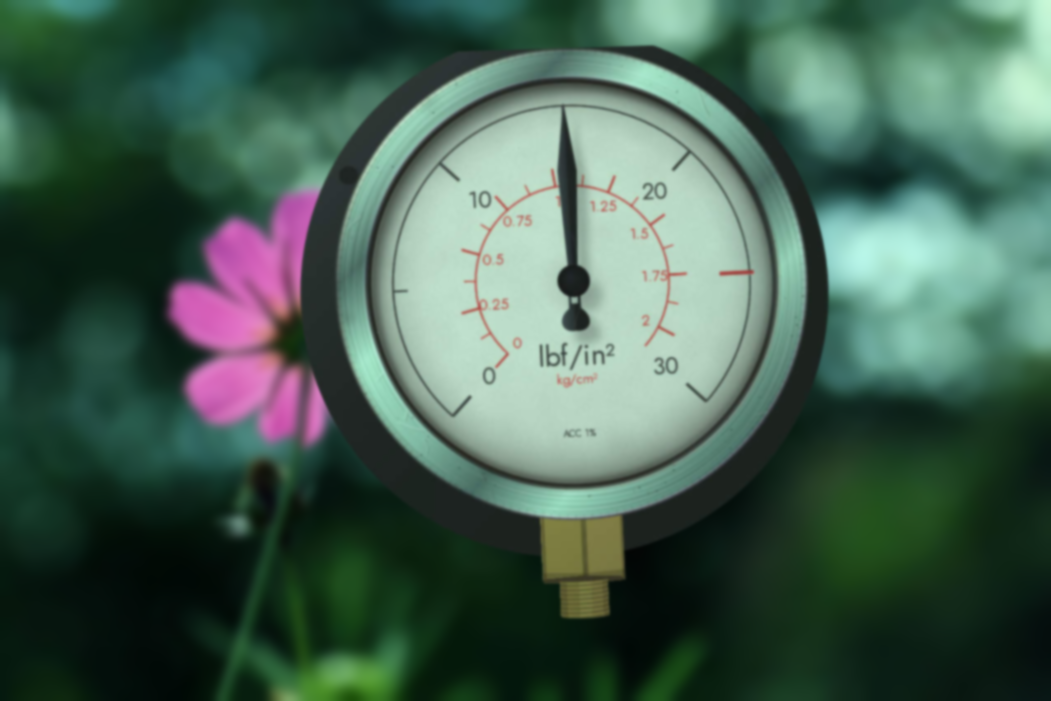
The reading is 15 (psi)
